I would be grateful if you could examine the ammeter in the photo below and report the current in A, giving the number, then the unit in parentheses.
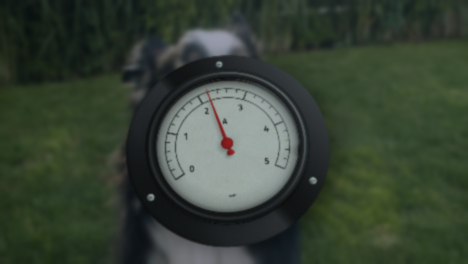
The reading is 2.2 (A)
